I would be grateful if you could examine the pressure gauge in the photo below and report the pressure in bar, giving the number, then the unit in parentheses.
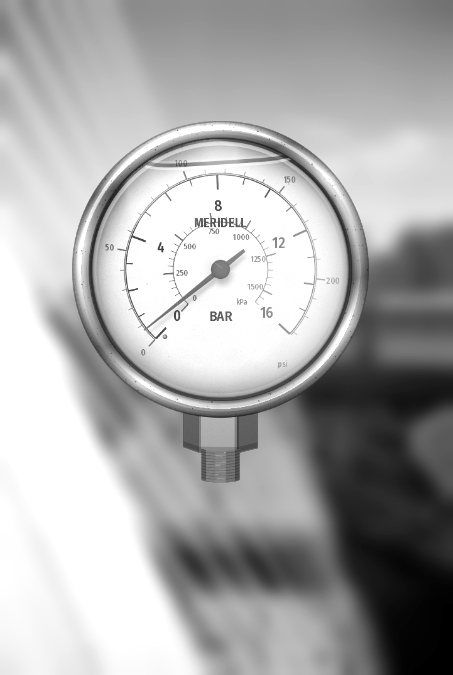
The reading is 0.5 (bar)
